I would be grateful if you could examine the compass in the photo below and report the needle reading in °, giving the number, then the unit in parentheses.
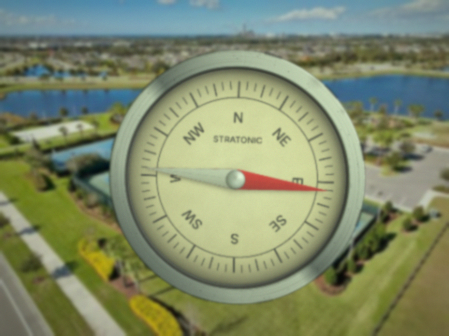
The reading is 95 (°)
